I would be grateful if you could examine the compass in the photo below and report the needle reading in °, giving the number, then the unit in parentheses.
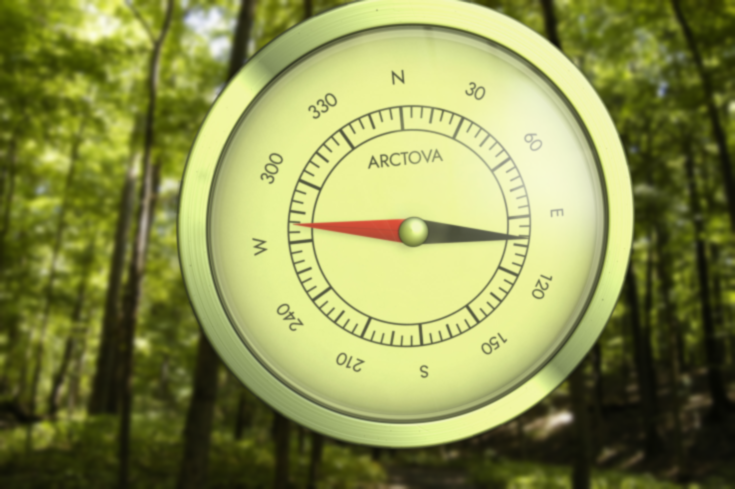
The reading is 280 (°)
